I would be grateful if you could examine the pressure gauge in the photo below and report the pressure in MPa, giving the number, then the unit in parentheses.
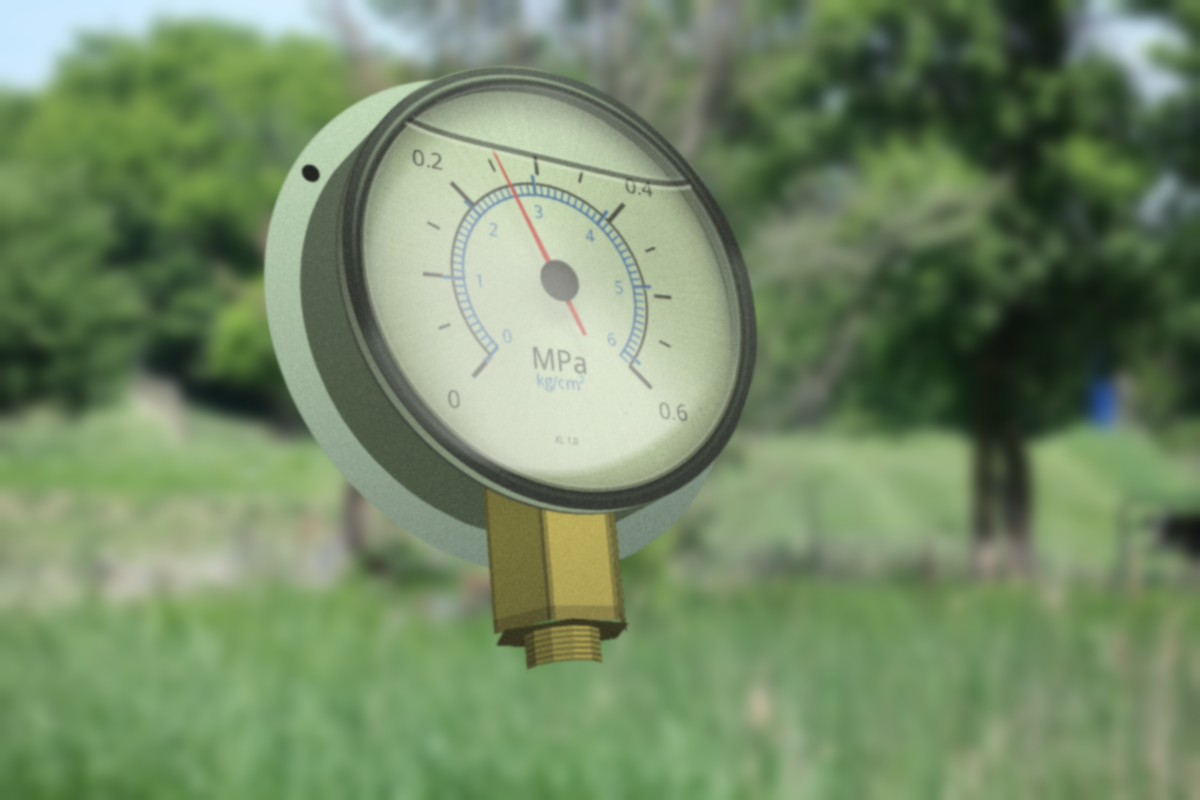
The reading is 0.25 (MPa)
